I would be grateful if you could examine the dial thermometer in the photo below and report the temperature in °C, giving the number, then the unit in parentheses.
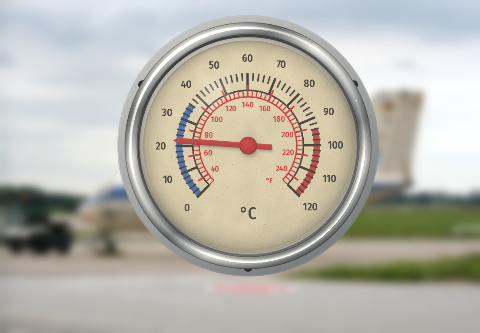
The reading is 22 (°C)
